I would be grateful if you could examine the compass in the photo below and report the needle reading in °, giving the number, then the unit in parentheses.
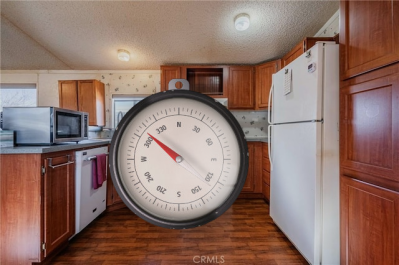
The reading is 310 (°)
